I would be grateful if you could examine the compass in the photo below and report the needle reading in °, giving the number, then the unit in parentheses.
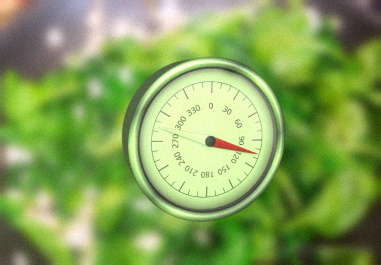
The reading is 105 (°)
